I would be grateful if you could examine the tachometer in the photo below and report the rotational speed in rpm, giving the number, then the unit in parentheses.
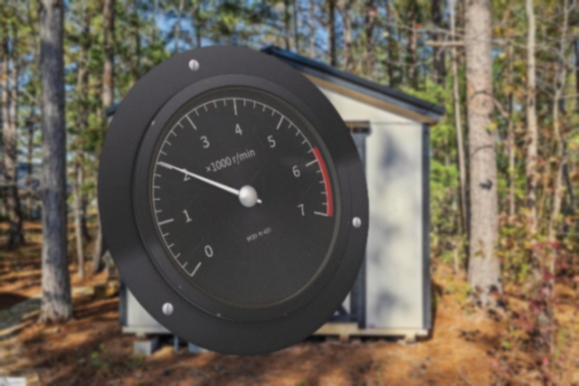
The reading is 2000 (rpm)
